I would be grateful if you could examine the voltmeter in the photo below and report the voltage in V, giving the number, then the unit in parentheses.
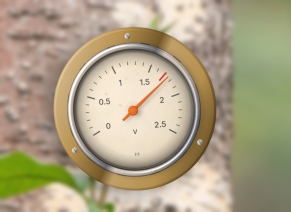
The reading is 1.75 (V)
